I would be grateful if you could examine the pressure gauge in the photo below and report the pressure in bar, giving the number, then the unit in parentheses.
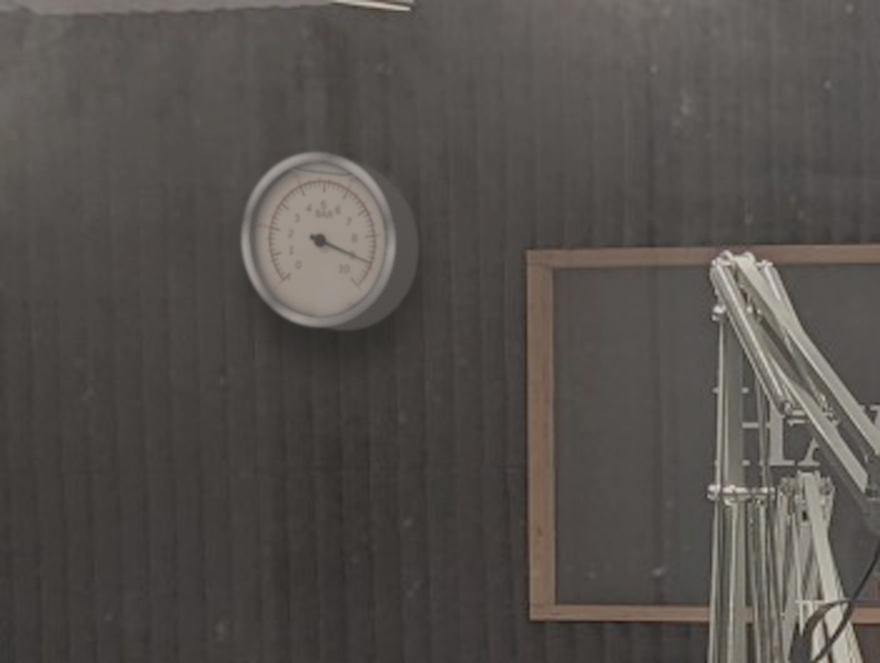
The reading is 9 (bar)
